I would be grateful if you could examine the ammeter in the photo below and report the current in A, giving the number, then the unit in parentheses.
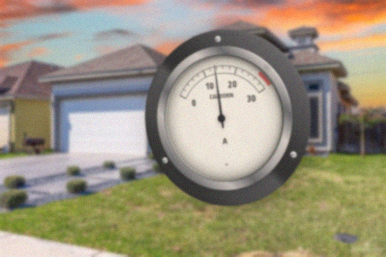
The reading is 14 (A)
